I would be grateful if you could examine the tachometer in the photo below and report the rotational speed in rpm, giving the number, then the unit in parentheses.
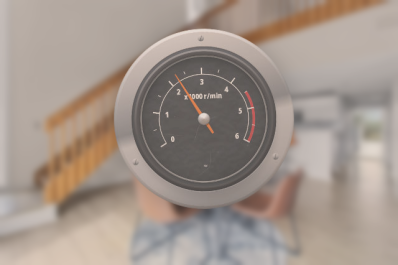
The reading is 2250 (rpm)
